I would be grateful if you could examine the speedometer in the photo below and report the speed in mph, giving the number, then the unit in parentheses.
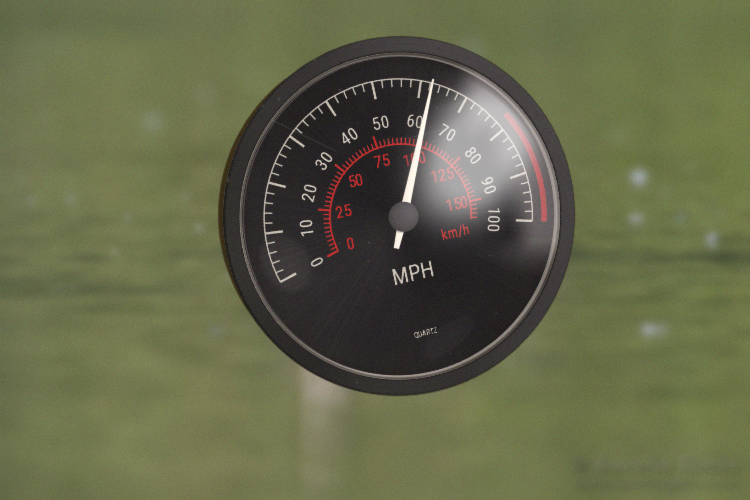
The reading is 62 (mph)
